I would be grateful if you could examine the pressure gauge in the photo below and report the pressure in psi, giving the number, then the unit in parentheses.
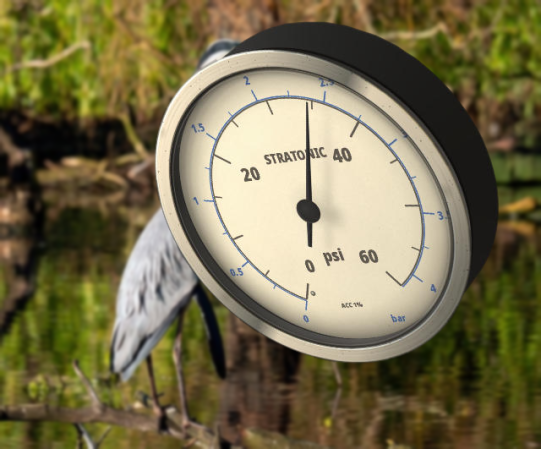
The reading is 35 (psi)
